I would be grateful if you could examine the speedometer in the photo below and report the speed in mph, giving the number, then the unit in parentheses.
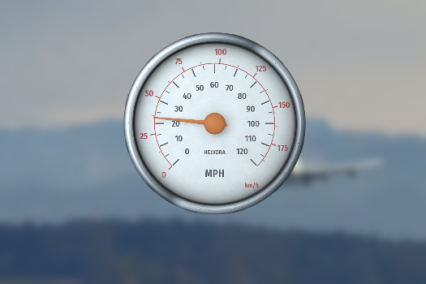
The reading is 22.5 (mph)
